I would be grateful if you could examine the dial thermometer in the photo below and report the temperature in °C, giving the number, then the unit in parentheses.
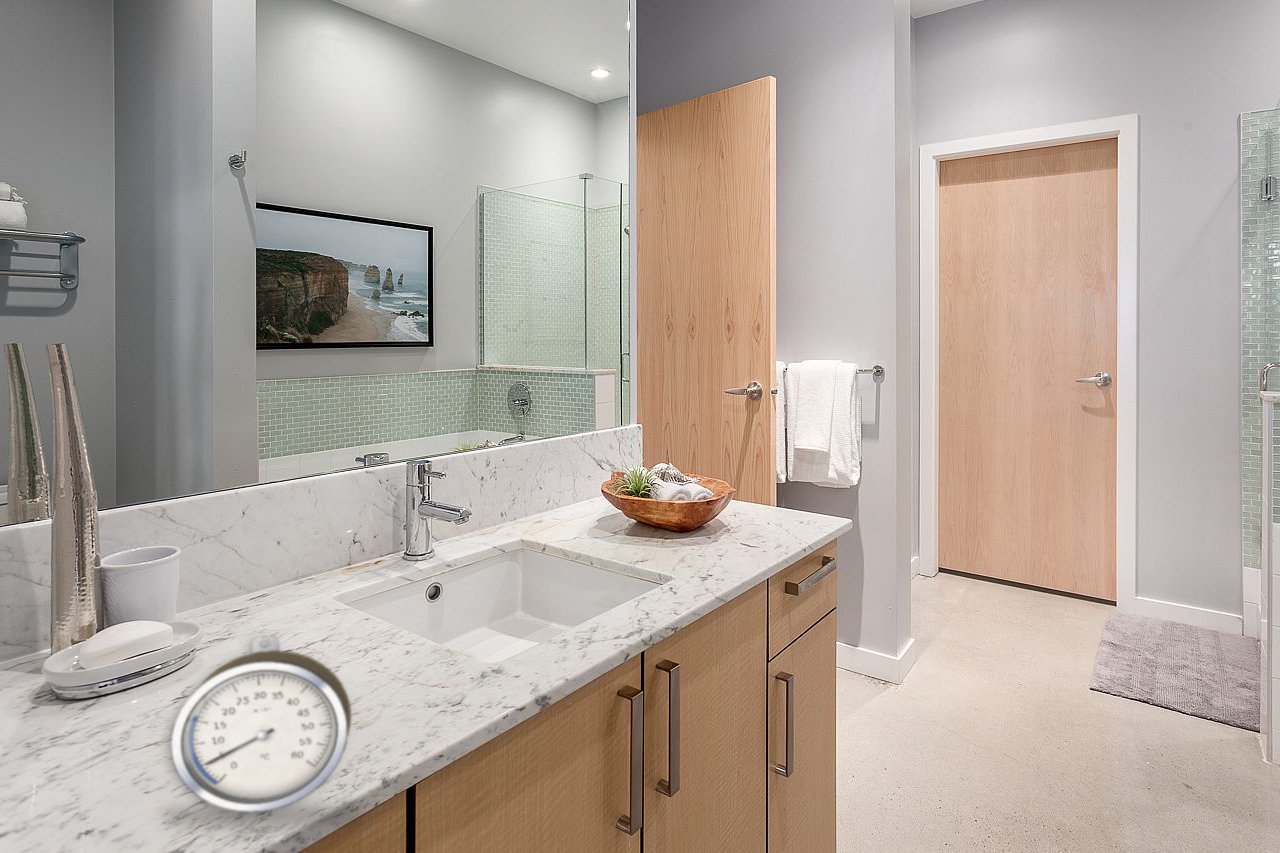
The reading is 5 (°C)
